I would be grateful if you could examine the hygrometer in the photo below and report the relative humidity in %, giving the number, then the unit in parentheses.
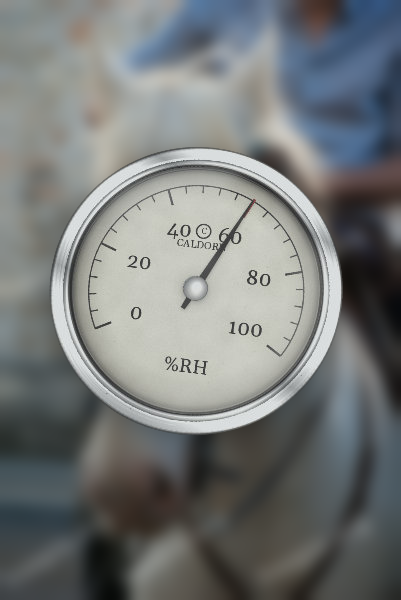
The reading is 60 (%)
